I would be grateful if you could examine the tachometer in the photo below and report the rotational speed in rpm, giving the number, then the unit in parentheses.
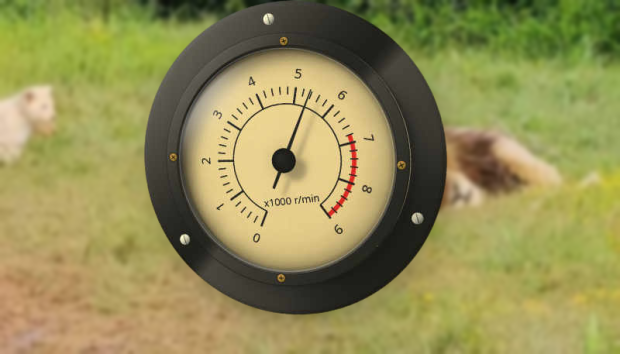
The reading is 5400 (rpm)
